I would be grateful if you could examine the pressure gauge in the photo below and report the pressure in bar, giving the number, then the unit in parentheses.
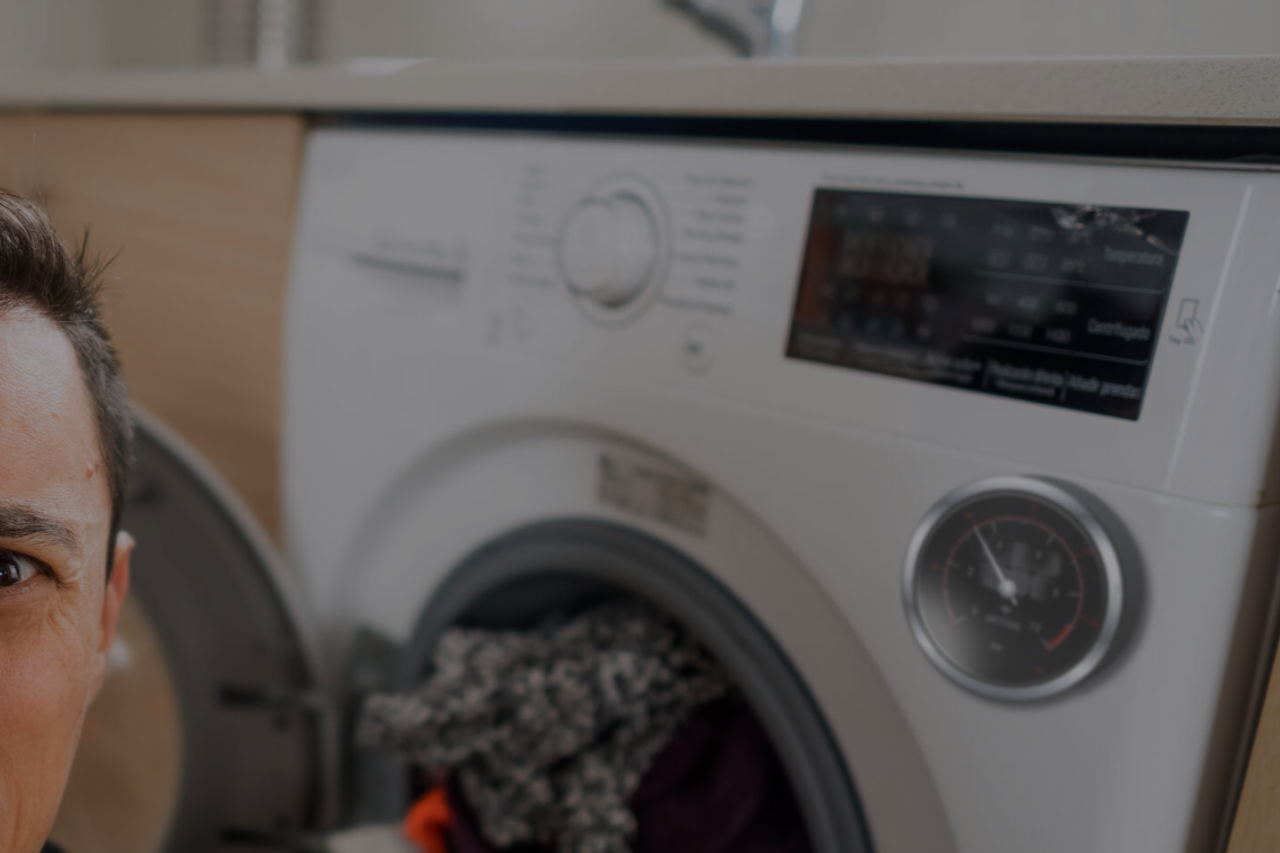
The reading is 3.5 (bar)
